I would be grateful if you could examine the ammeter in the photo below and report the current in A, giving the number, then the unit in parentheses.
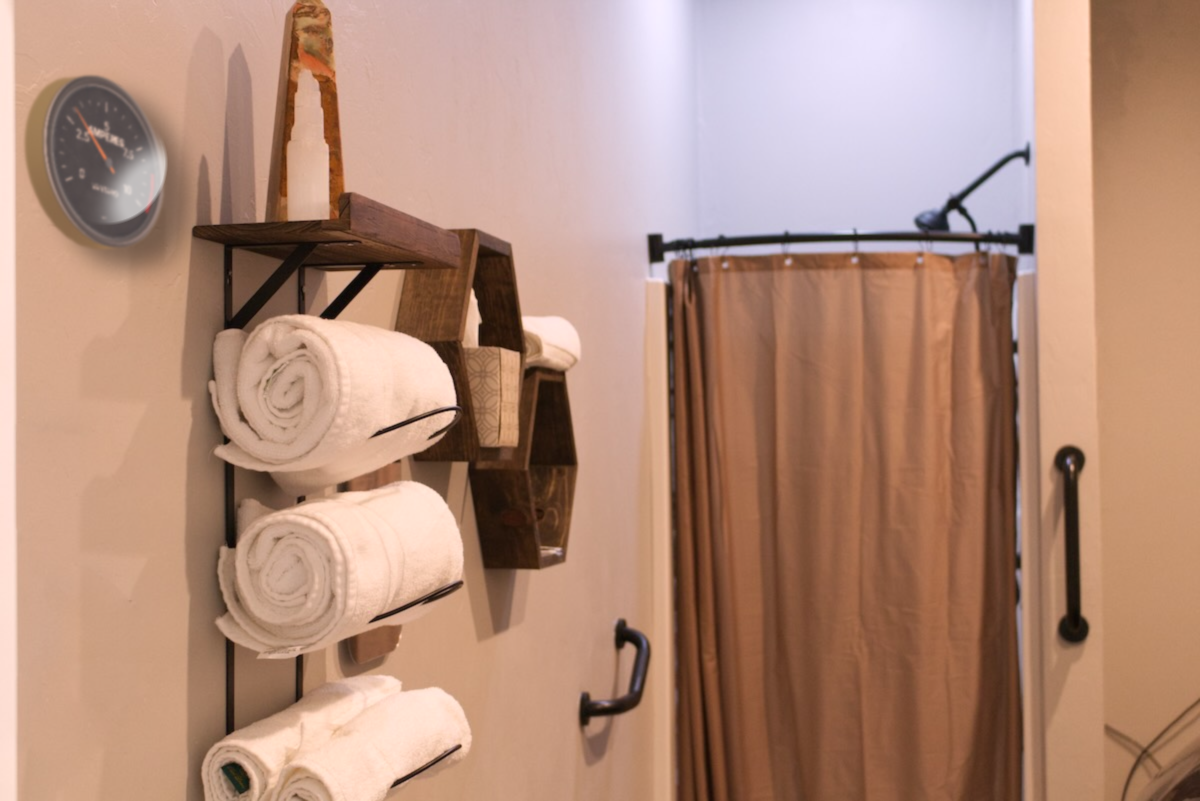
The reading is 3 (A)
